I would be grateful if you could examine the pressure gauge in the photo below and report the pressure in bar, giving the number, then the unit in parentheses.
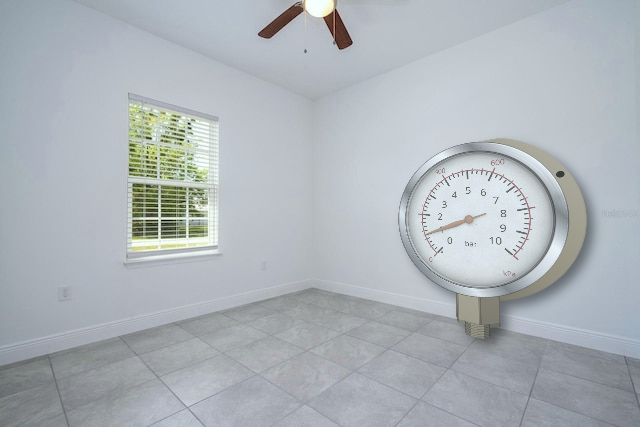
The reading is 1 (bar)
